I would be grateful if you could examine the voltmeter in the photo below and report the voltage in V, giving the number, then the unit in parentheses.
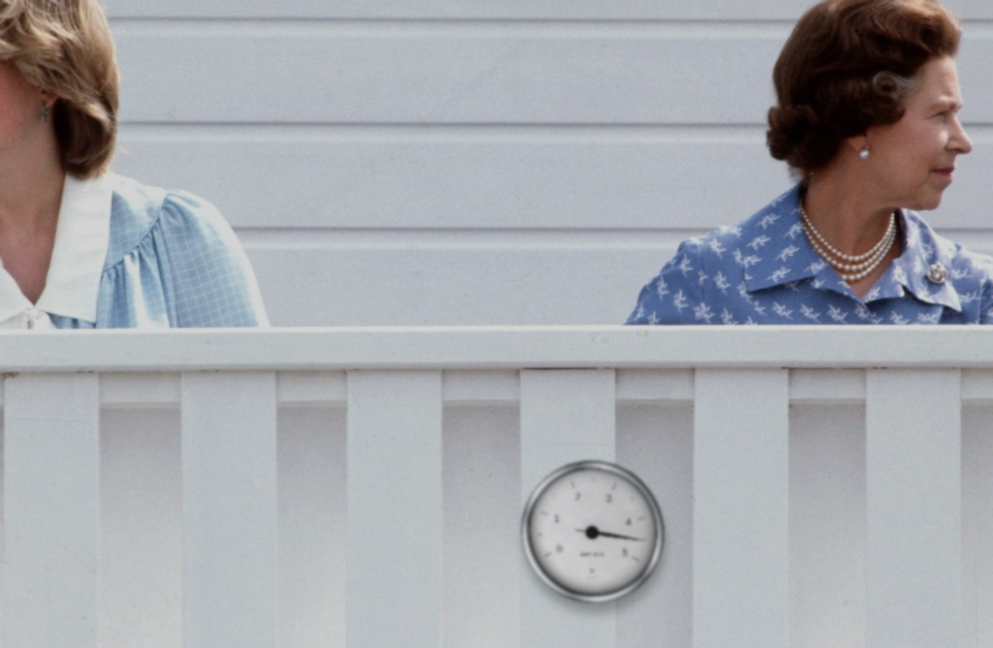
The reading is 4.5 (V)
